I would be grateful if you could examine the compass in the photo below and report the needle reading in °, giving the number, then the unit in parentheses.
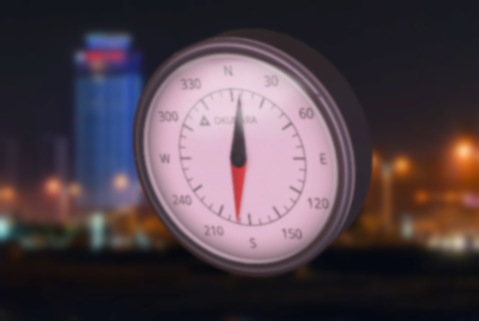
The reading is 190 (°)
